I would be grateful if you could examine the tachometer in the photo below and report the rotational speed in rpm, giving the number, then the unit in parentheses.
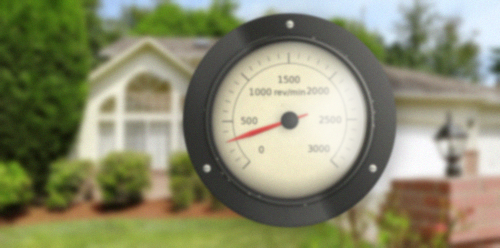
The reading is 300 (rpm)
